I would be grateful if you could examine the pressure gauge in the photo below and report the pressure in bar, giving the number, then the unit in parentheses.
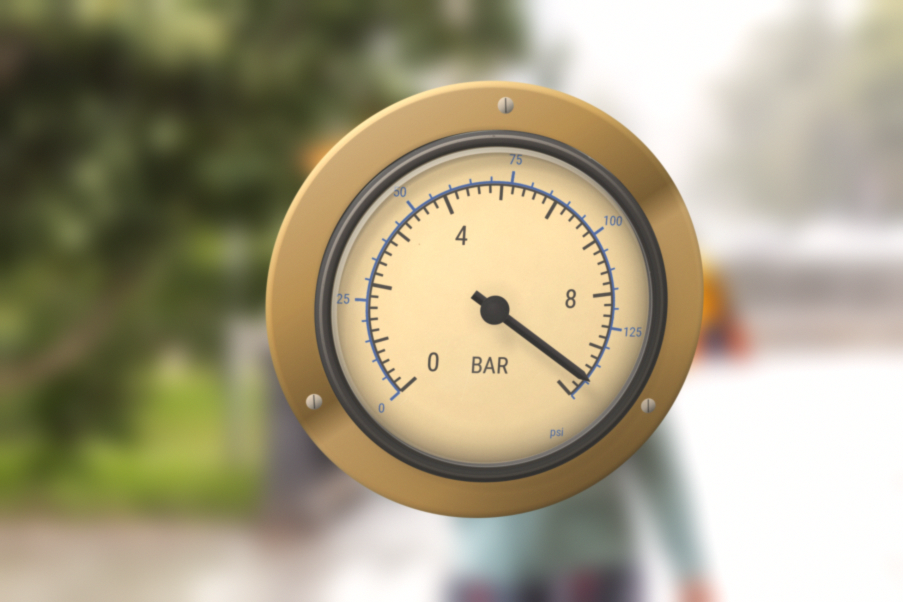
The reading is 9.6 (bar)
